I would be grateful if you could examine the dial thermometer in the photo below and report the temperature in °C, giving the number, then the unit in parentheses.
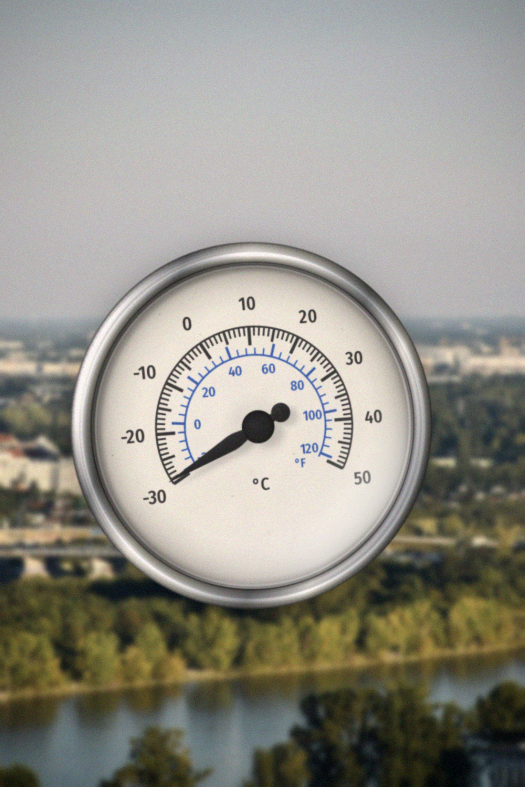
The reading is -29 (°C)
